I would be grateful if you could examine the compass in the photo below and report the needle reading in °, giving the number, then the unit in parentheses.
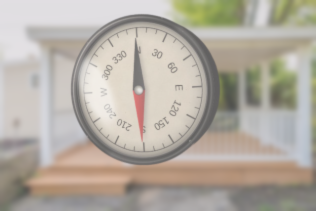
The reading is 180 (°)
